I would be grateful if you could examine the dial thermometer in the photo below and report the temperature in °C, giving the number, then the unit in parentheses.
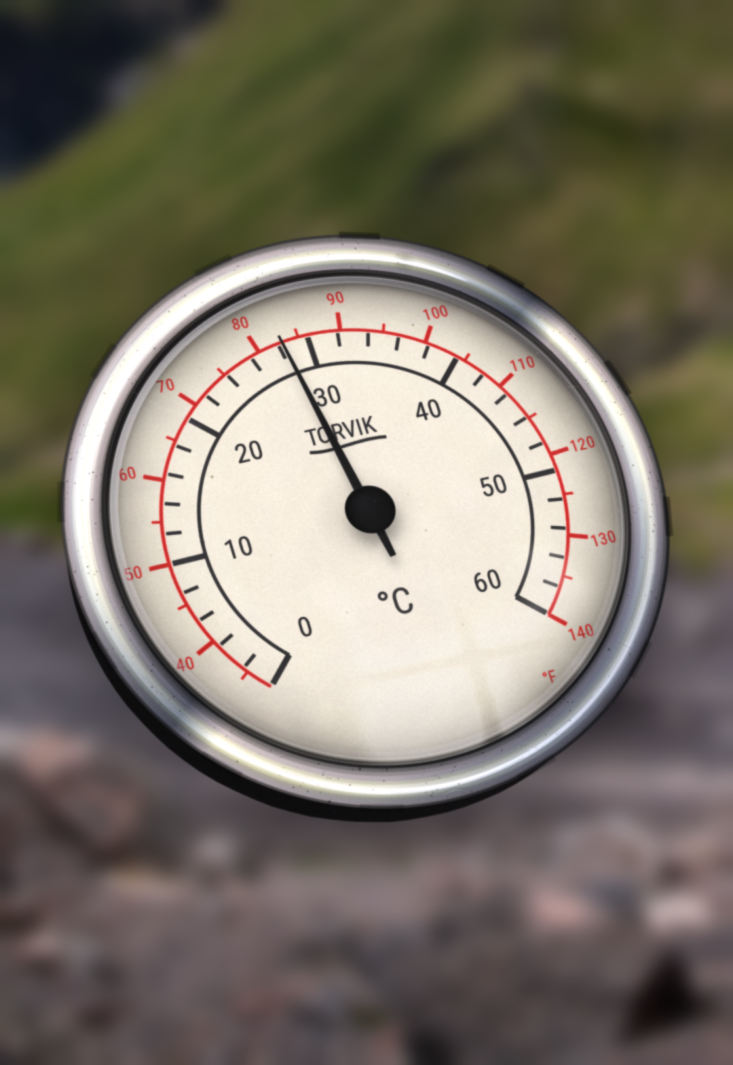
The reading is 28 (°C)
